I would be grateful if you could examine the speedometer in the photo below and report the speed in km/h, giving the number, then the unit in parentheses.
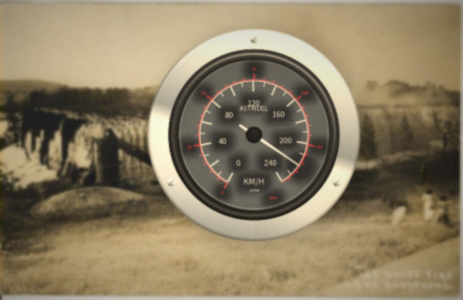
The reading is 220 (km/h)
